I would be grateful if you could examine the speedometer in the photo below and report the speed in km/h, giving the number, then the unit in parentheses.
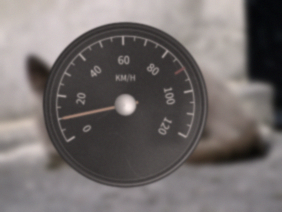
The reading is 10 (km/h)
